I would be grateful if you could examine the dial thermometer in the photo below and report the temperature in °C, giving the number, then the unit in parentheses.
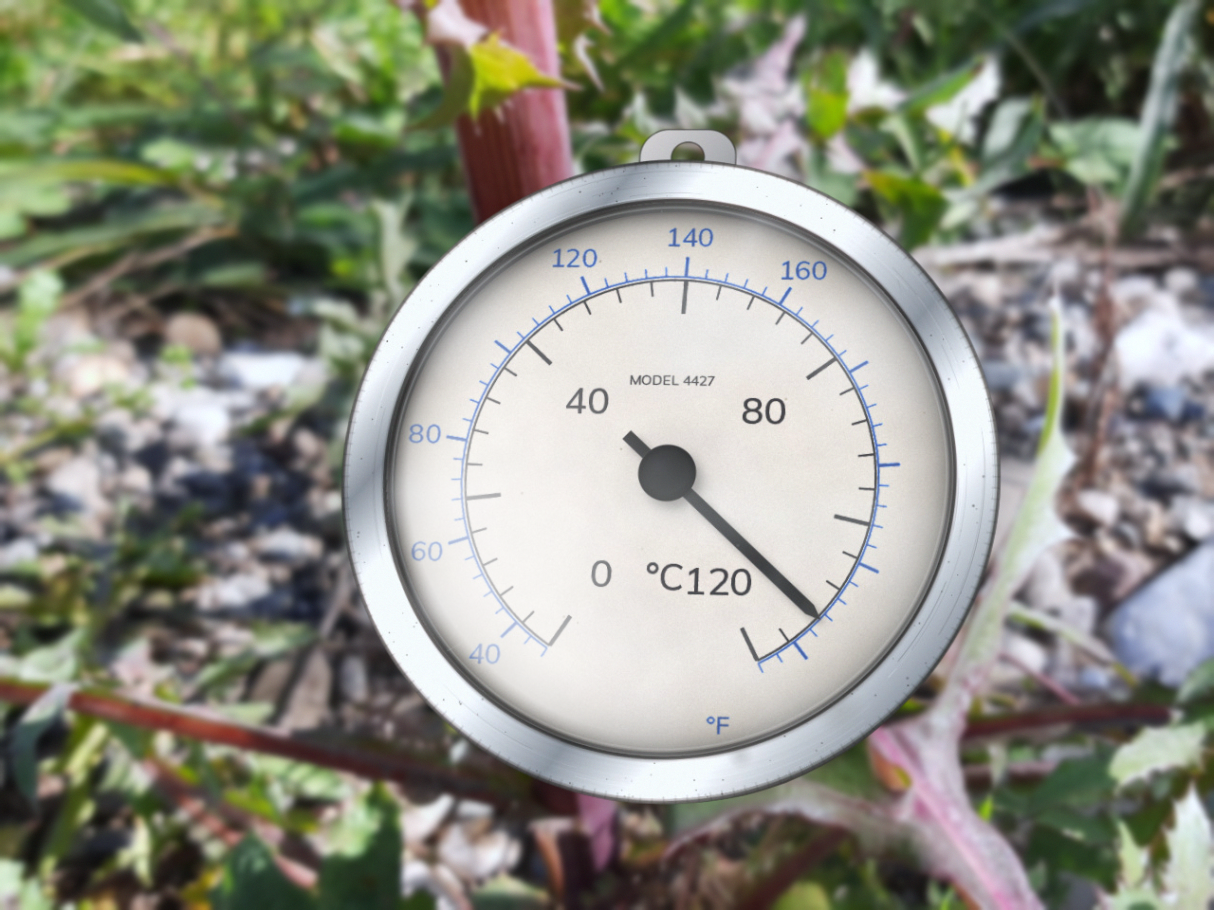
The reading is 112 (°C)
